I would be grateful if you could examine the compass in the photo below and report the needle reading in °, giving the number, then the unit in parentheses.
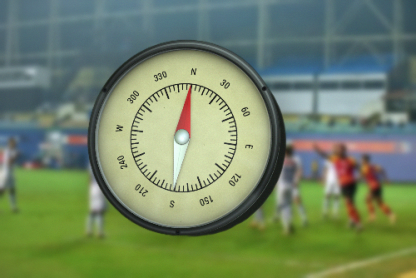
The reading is 0 (°)
